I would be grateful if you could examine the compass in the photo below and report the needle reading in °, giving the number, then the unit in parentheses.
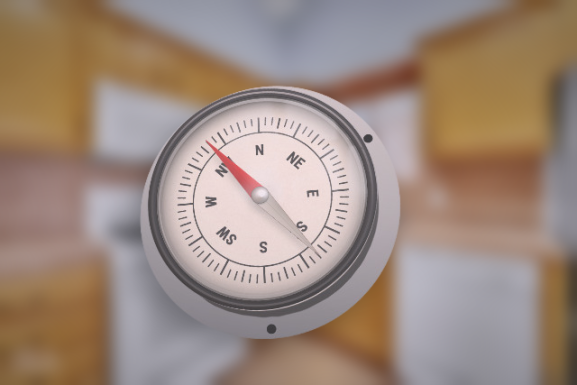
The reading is 320 (°)
